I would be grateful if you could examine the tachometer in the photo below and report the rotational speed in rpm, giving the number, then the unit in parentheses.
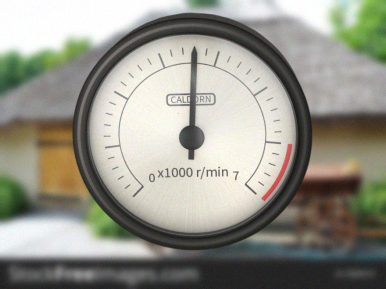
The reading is 3600 (rpm)
